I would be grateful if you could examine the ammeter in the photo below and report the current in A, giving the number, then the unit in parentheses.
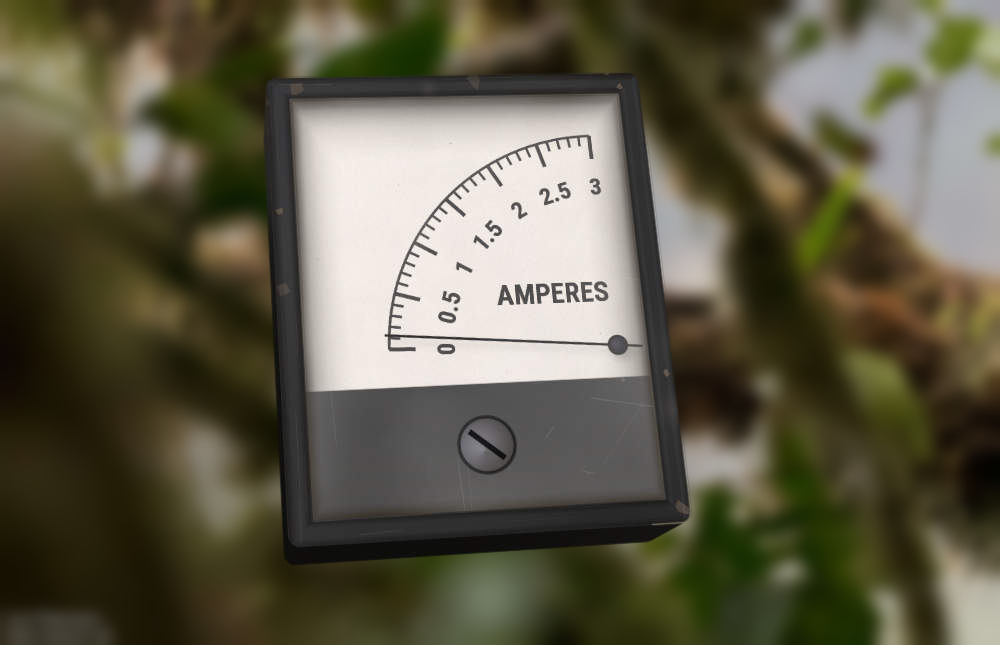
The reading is 0.1 (A)
